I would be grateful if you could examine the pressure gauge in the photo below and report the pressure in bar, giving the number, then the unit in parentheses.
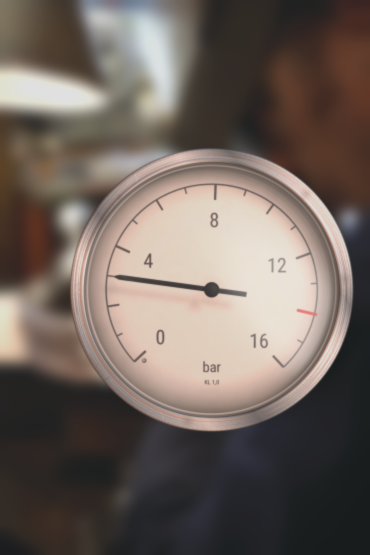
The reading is 3 (bar)
